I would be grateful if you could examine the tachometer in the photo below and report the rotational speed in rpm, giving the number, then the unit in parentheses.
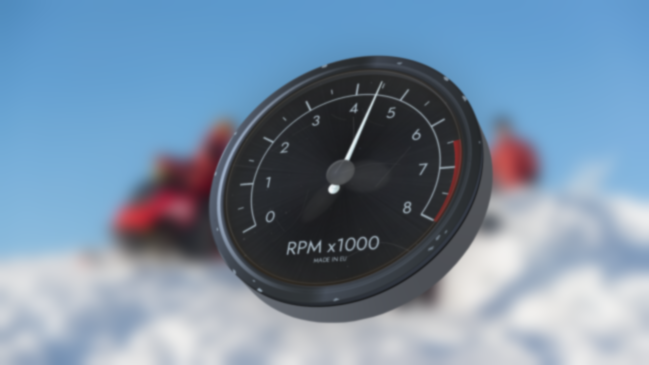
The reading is 4500 (rpm)
